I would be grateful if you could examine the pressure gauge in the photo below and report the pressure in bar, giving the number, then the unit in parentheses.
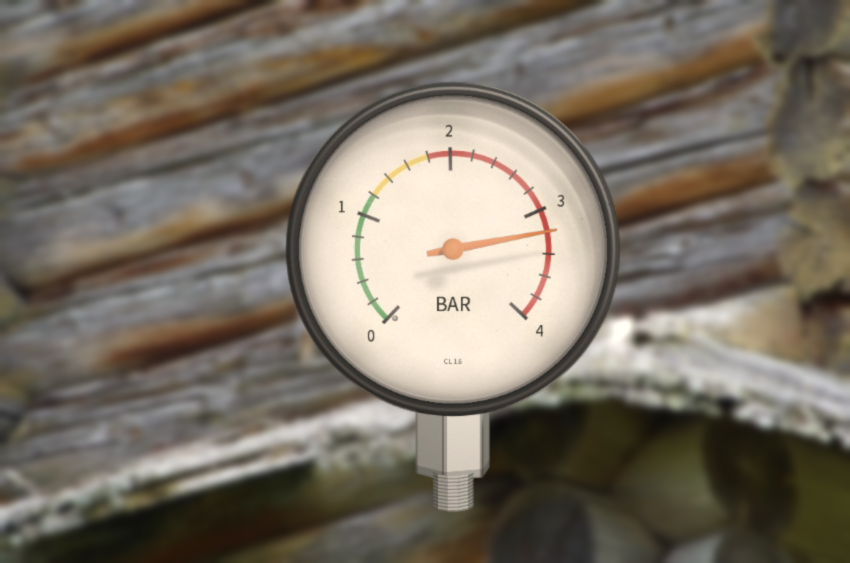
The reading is 3.2 (bar)
